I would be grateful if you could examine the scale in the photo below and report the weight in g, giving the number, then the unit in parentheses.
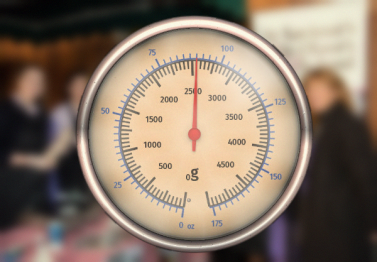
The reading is 2550 (g)
